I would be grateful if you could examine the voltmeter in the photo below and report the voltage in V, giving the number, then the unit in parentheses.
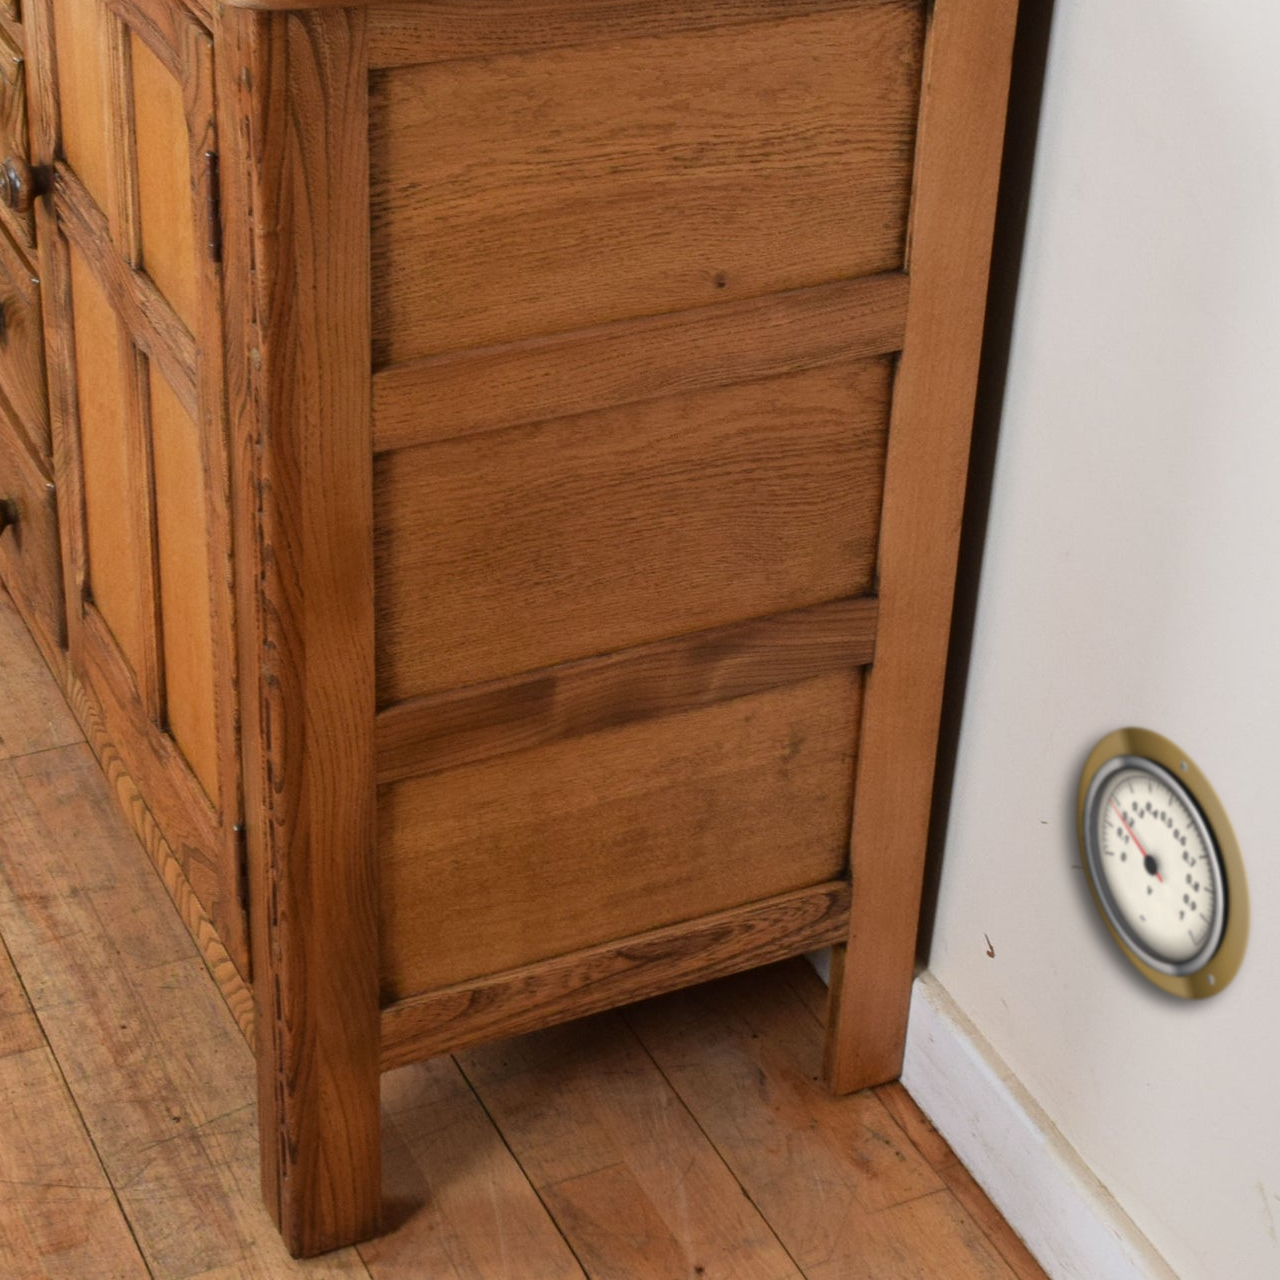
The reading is 0.2 (V)
